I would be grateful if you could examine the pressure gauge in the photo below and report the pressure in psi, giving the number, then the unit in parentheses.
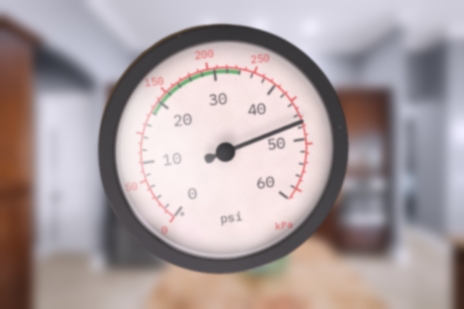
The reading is 47 (psi)
